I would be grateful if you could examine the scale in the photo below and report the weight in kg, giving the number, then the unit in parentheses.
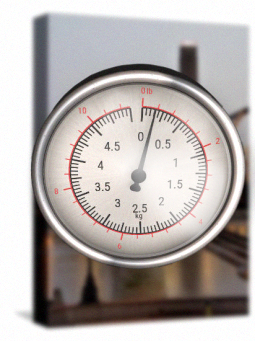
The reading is 0.15 (kg)
